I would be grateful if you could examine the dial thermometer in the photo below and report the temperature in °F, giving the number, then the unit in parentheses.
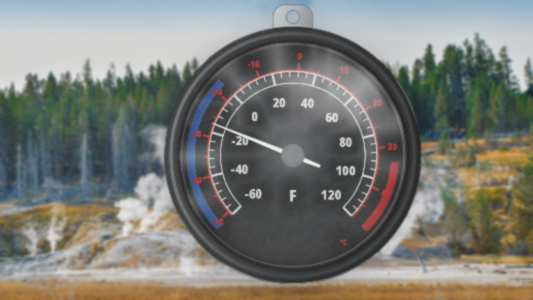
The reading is -16 (°F)
